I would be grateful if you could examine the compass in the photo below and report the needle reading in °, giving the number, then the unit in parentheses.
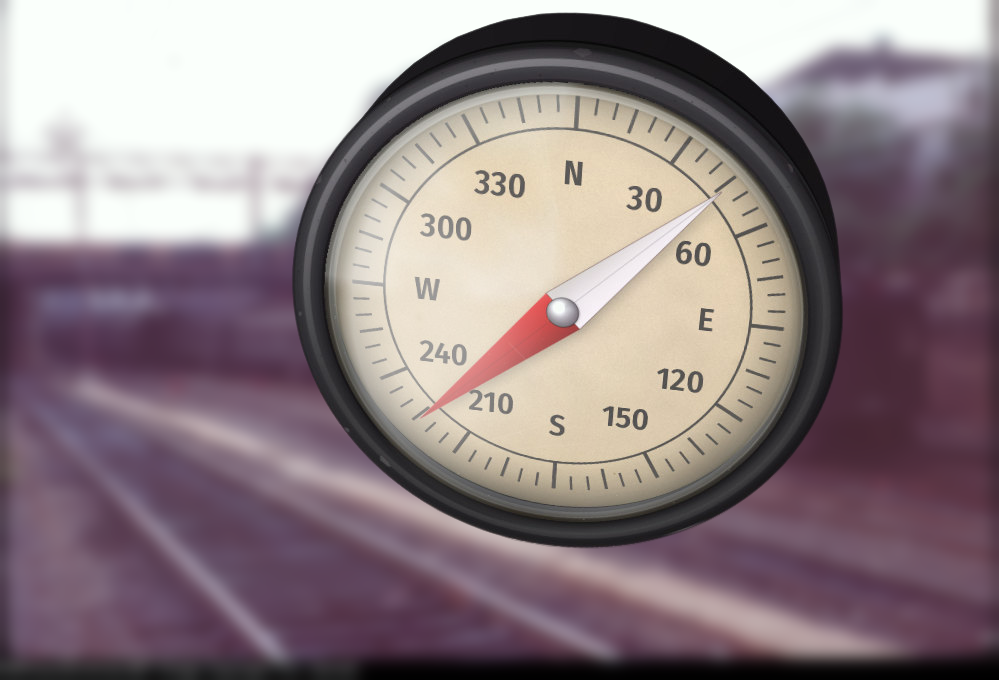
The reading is 225 (°)
